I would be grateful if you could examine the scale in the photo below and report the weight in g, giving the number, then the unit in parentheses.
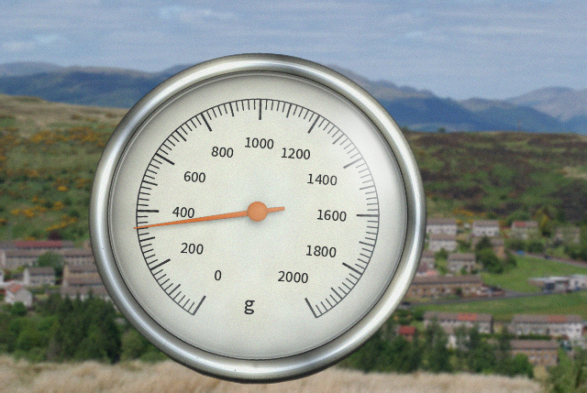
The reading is 340 (g)
